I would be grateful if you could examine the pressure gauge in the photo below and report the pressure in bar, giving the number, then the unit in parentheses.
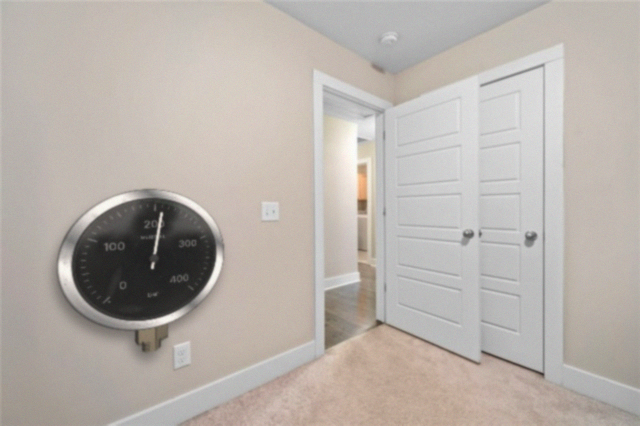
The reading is 210 (bar)
